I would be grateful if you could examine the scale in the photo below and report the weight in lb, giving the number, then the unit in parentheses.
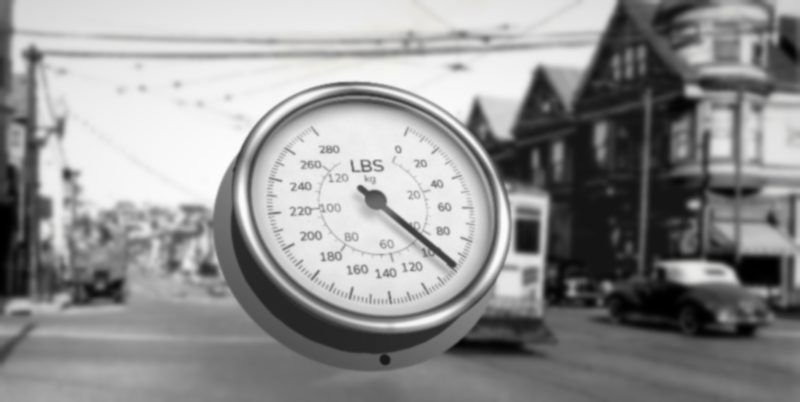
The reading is 100 (lb)
